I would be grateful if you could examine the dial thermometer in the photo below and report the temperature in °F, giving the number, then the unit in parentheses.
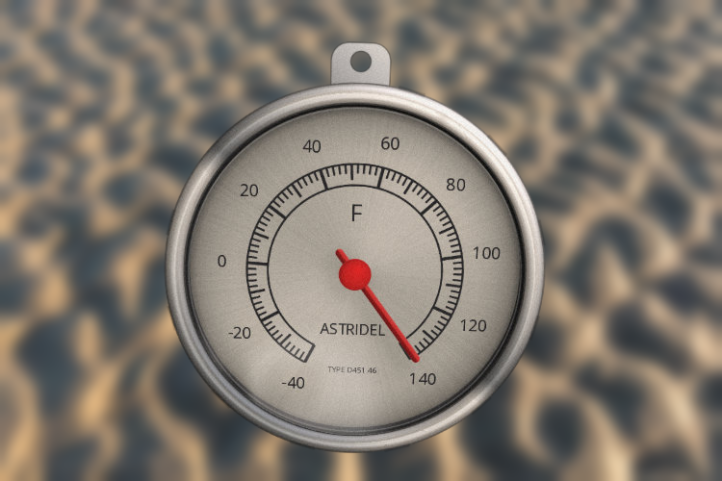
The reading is 138 (°F)
